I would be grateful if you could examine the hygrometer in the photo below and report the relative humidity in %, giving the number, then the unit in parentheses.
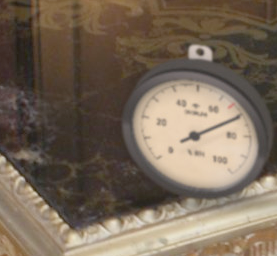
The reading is 70 (%)
